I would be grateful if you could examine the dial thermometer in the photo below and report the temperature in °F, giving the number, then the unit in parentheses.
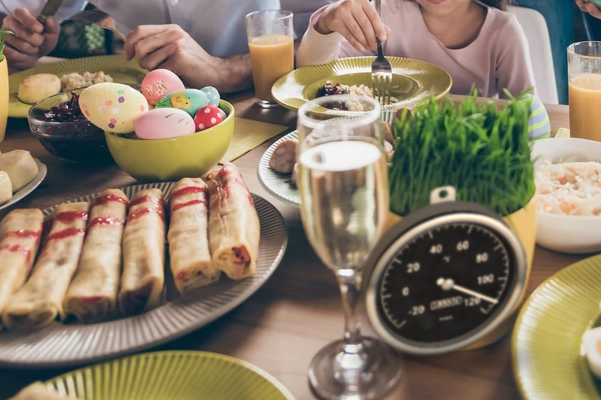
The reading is 112 (°F)
